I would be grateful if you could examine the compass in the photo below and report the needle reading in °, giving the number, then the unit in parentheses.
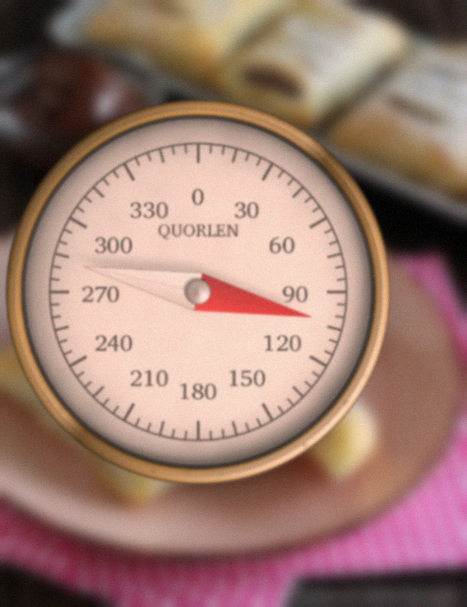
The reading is 102.5 (°)
